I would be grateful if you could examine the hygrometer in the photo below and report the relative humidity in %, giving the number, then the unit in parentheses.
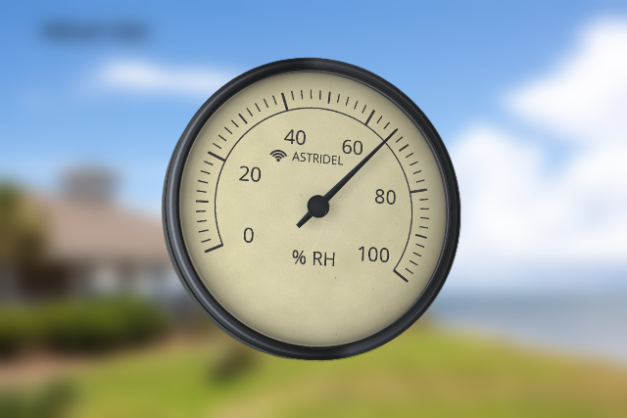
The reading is 66 (%)
